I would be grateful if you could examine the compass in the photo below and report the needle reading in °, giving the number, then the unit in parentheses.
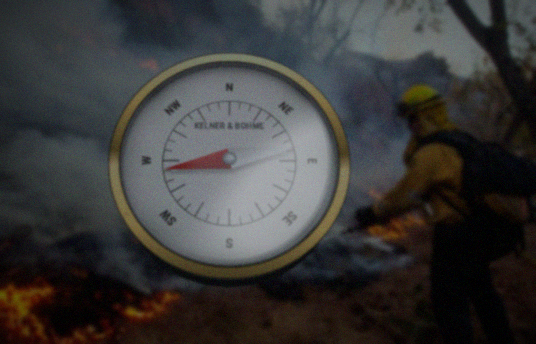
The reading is 260 (°)
